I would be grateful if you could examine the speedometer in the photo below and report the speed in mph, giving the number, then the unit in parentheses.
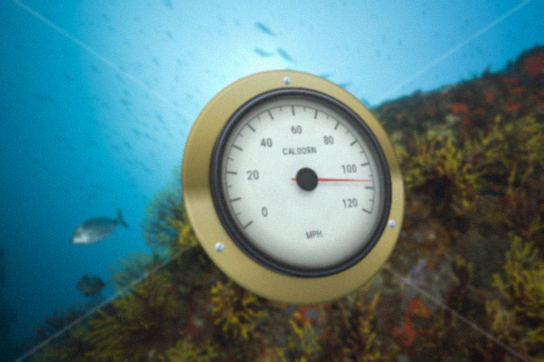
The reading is 107.5 (mph)
